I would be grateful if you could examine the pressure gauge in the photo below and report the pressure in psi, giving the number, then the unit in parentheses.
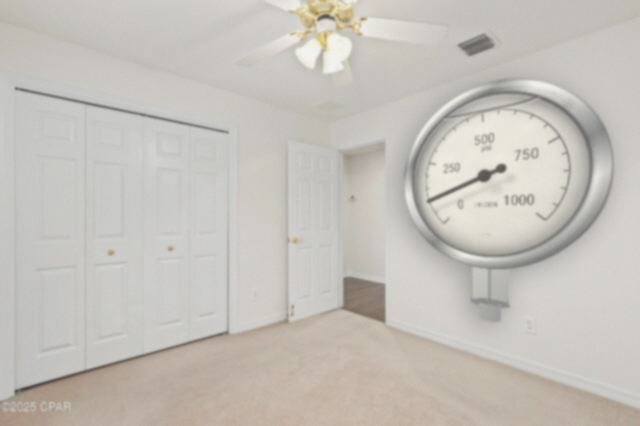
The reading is 100 (psi)
